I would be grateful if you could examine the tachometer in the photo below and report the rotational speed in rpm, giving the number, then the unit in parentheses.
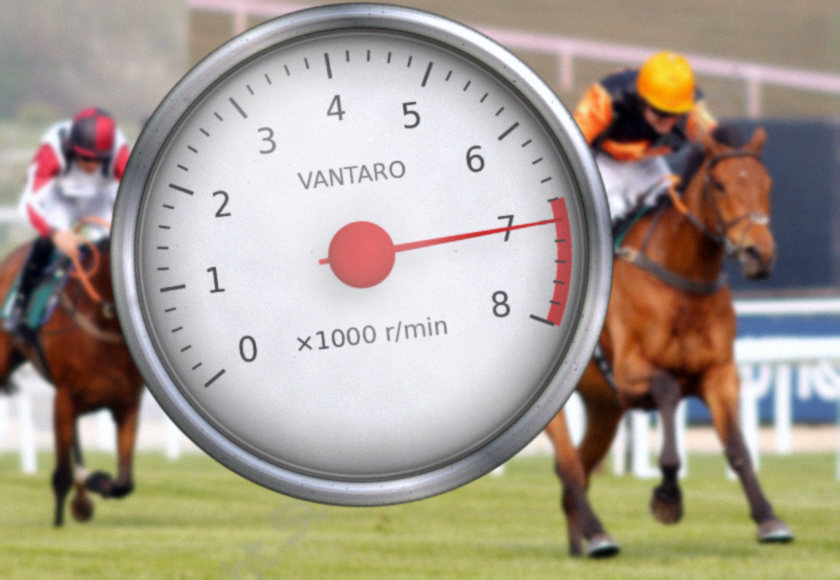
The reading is 7000 (rpm)
